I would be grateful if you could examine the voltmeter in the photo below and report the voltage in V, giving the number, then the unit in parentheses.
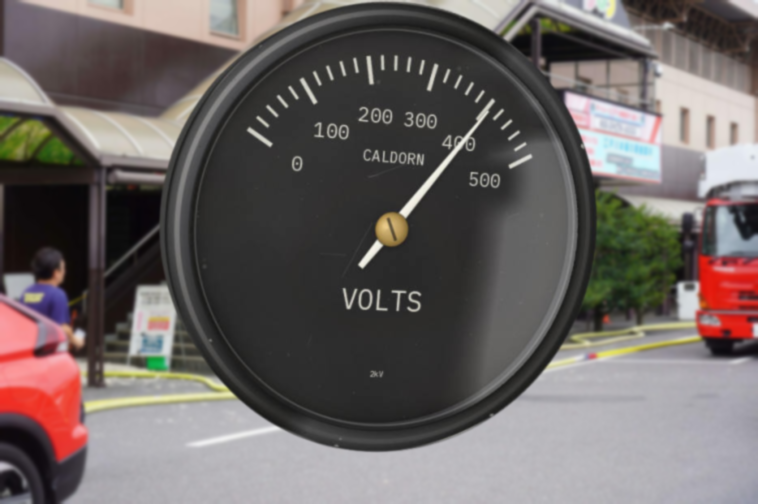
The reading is 400 (V)
